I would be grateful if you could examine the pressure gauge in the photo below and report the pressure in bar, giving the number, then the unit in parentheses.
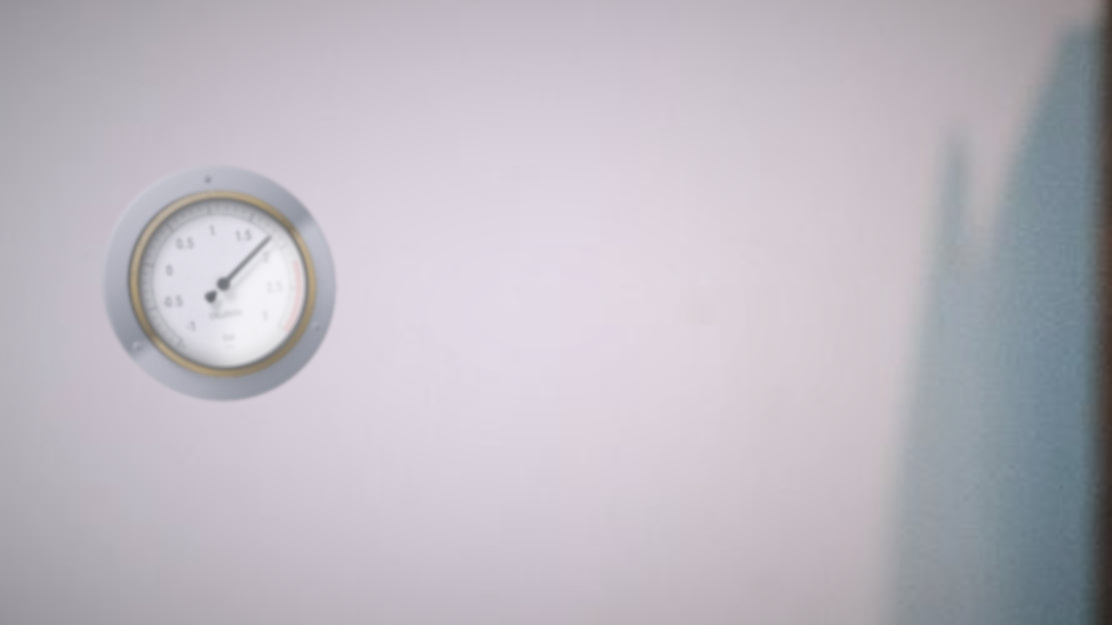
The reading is 1.8 (bar)
